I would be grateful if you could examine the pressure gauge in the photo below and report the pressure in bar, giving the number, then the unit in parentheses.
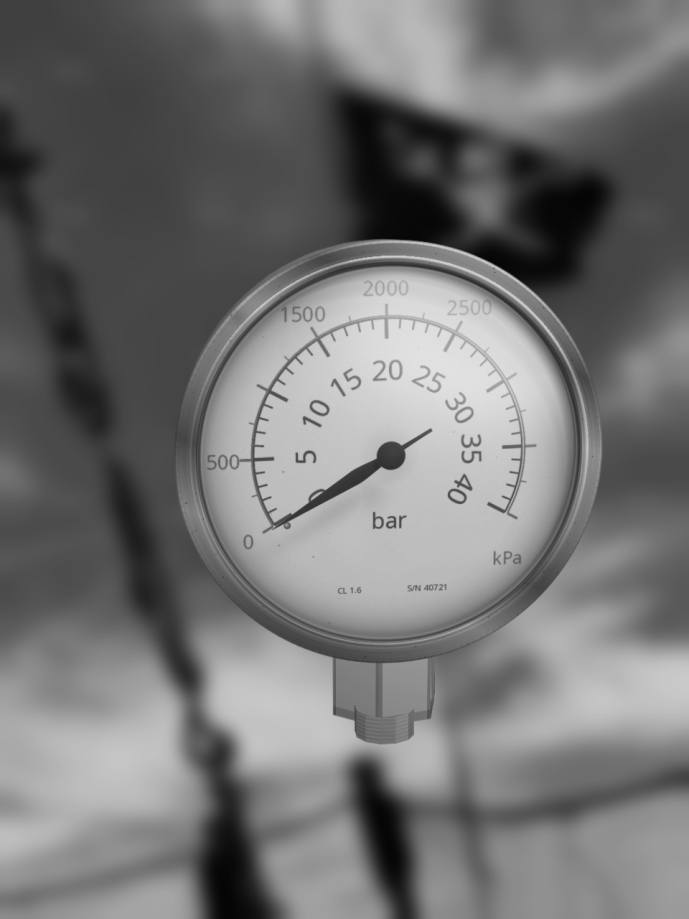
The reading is 0 (bar)
